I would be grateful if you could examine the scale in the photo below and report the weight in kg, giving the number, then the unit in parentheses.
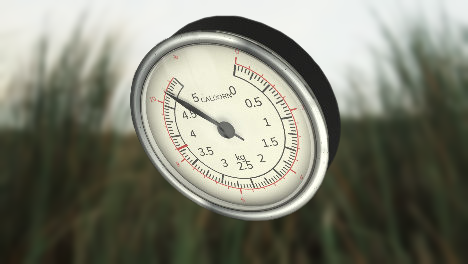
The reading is 4.75 (kg)
